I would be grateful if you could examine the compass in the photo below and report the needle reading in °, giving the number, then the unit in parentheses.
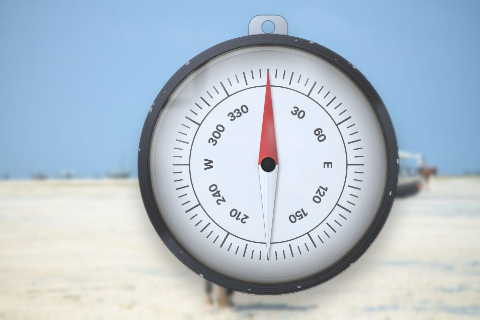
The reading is 0 (°)
